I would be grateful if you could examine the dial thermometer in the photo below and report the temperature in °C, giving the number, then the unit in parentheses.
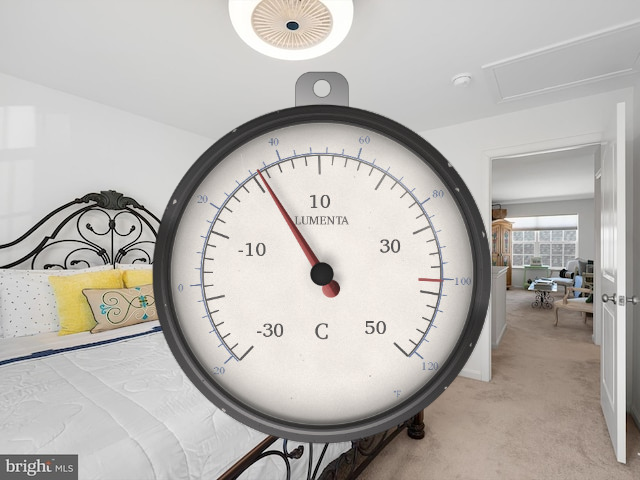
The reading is 1 (°C)
